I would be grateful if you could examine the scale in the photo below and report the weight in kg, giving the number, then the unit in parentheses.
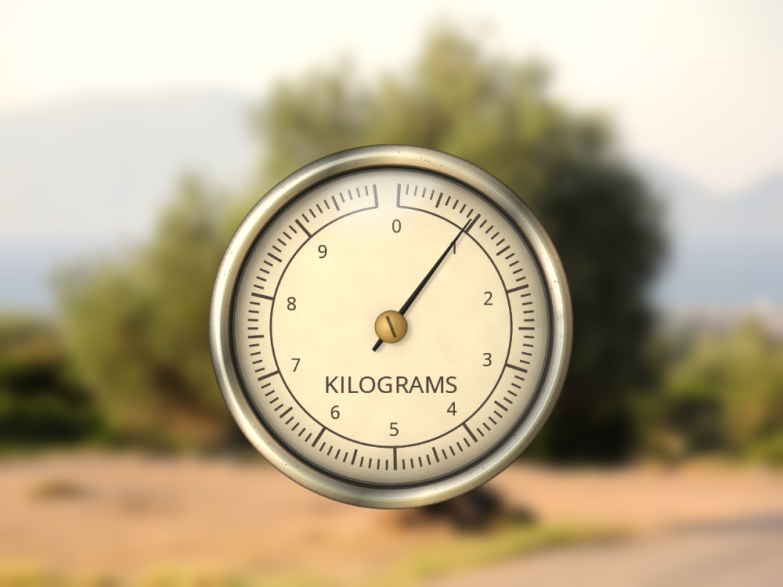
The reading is 0.95 (kg)
